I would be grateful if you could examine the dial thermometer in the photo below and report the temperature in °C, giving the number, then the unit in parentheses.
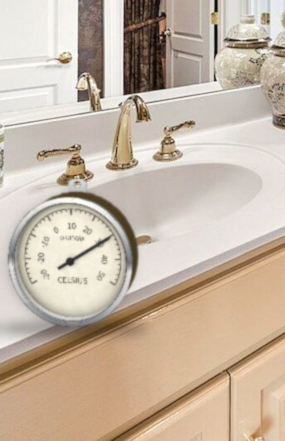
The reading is 30 (°C)
